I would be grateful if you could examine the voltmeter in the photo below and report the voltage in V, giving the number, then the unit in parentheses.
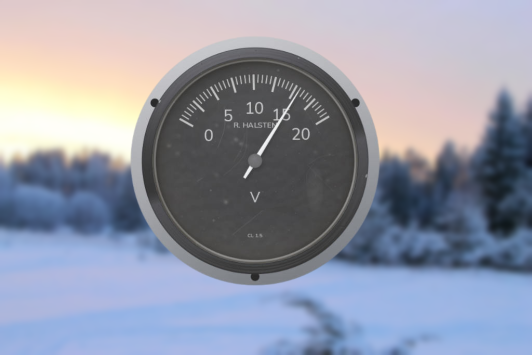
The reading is 15.5 (V)
